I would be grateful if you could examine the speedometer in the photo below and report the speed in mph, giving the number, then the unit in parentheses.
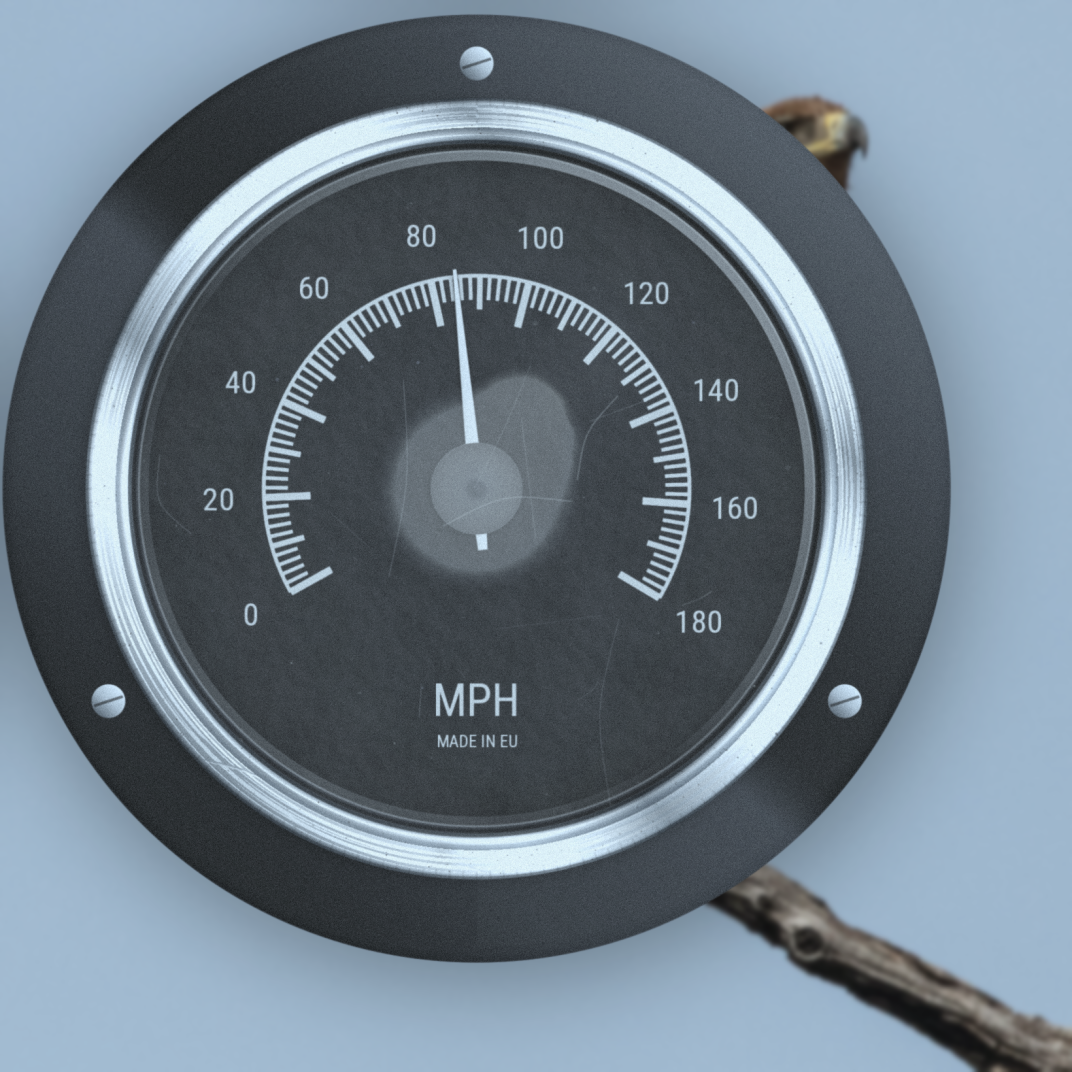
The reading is 85 (mph)
